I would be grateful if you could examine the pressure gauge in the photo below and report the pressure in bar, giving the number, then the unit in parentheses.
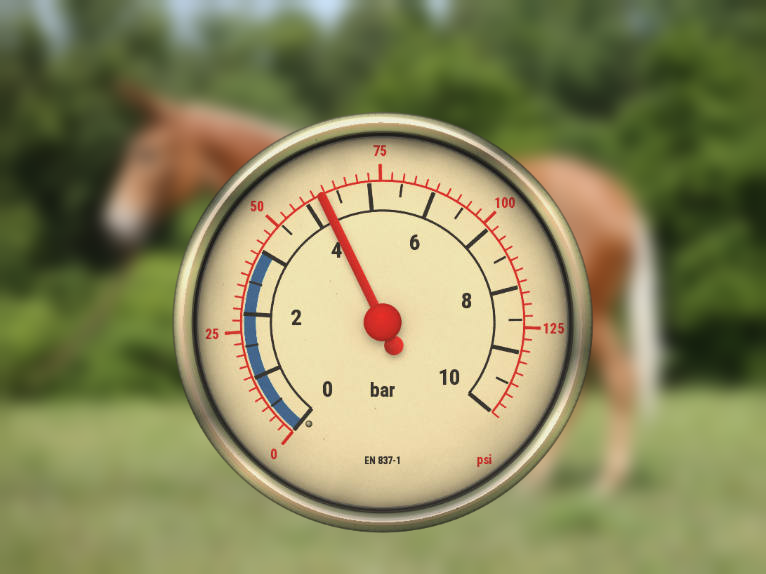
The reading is 4.25 (bar)
